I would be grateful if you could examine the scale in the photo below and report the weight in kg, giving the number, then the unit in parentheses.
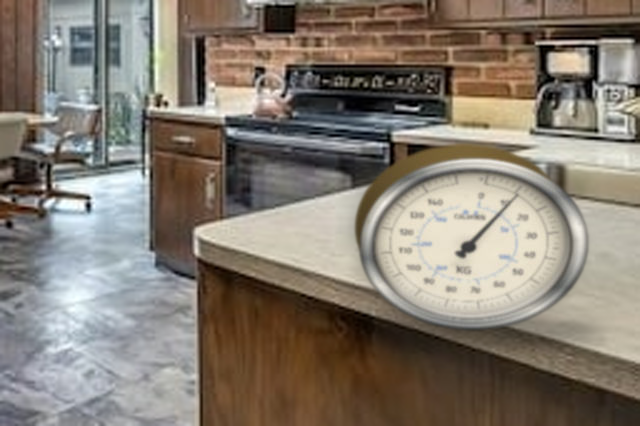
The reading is 10 (kg)
